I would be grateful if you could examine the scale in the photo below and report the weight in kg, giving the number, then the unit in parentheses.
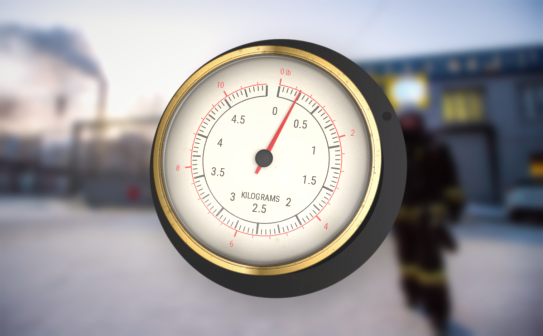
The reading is 0.25 (kg)
